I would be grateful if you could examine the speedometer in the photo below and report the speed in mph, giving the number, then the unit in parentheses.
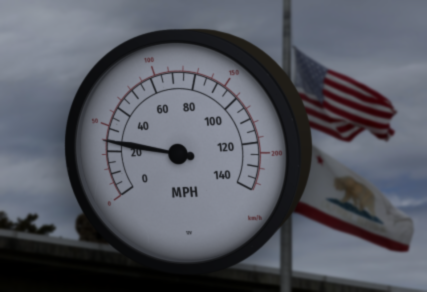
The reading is 25 (mph)
